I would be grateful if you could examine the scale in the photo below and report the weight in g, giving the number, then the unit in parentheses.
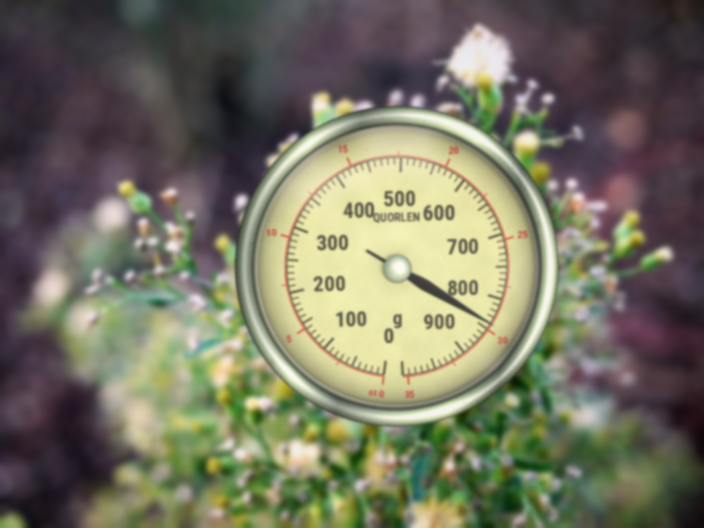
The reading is 840 (g)
